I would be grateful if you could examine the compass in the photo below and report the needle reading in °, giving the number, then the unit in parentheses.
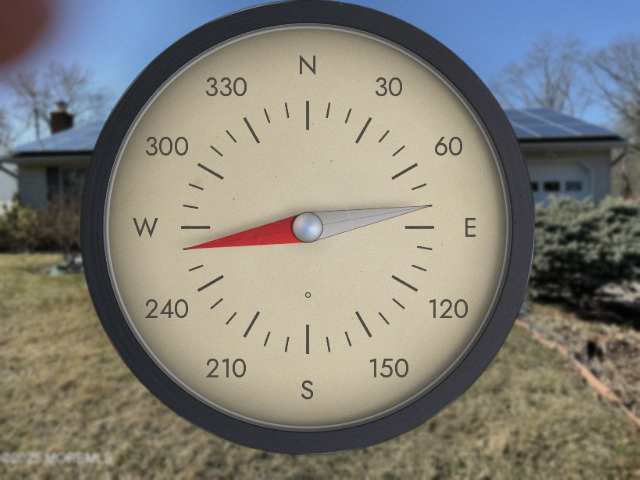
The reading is 260 (°)
